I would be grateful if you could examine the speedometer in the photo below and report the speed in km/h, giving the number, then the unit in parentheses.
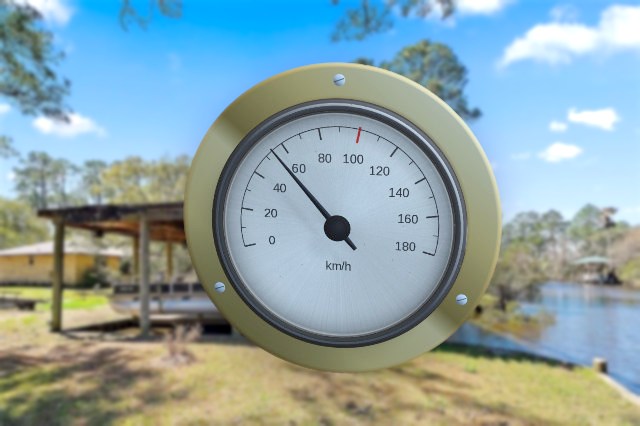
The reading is 55 (km/h)
